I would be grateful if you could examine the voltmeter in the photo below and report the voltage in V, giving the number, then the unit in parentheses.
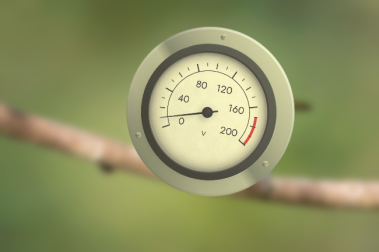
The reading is 10 (V)
